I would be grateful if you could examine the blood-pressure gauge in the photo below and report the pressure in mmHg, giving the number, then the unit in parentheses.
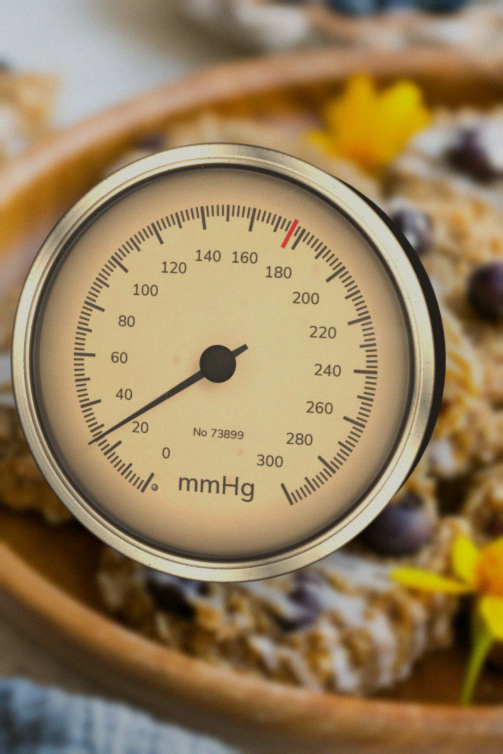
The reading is 26 (mmHg)
